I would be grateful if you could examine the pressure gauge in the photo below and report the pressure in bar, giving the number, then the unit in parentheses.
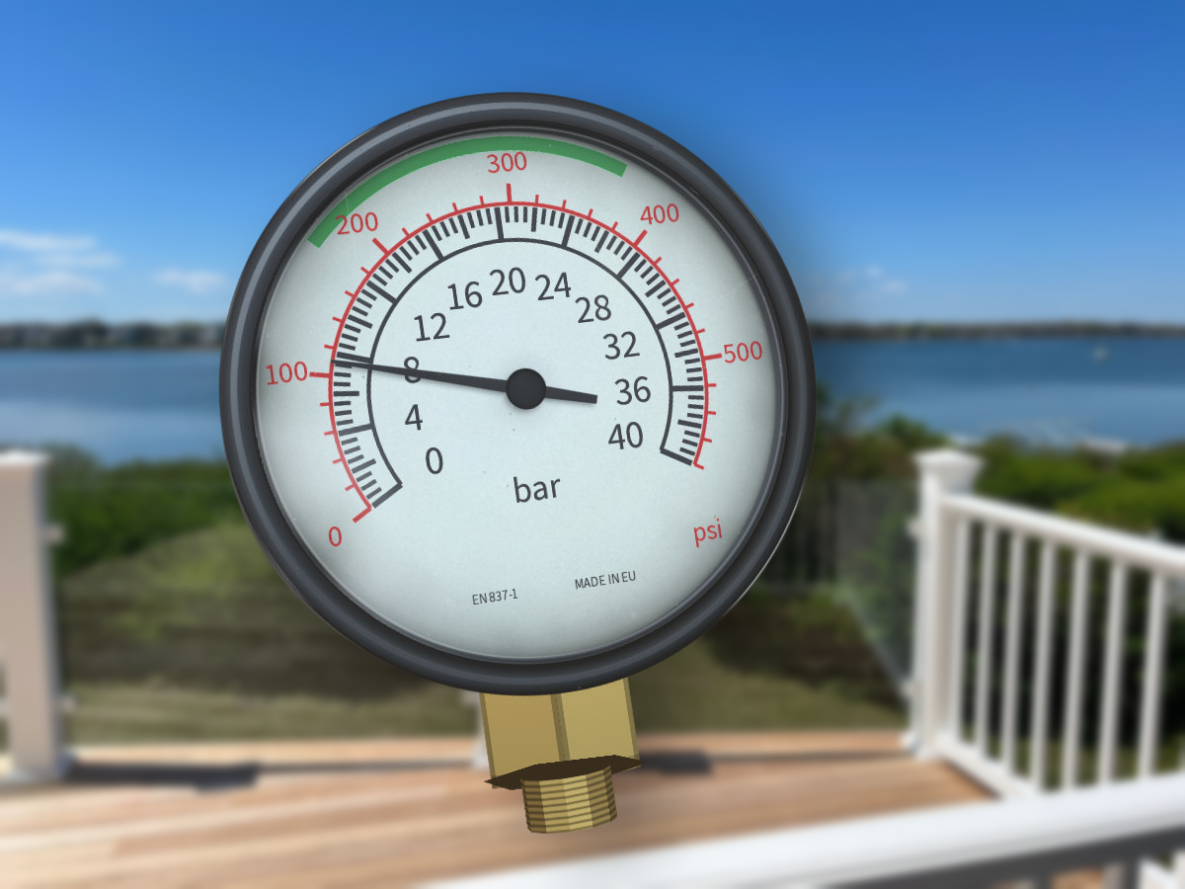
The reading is 7.5 (bar)
